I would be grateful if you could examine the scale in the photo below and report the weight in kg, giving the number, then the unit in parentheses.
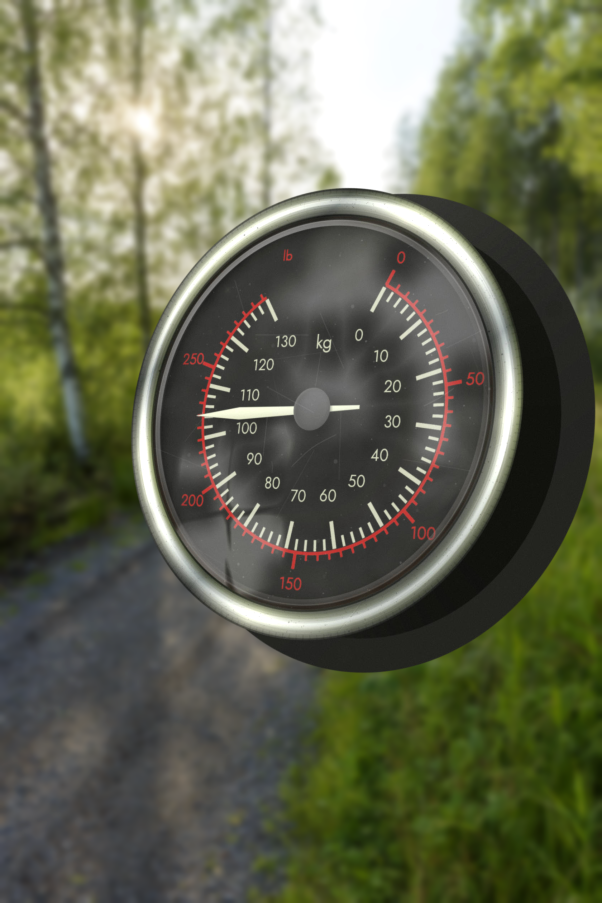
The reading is 104 (kg)
